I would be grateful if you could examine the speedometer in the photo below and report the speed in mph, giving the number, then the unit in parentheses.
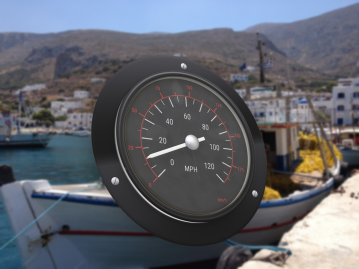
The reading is 10 (mph)
